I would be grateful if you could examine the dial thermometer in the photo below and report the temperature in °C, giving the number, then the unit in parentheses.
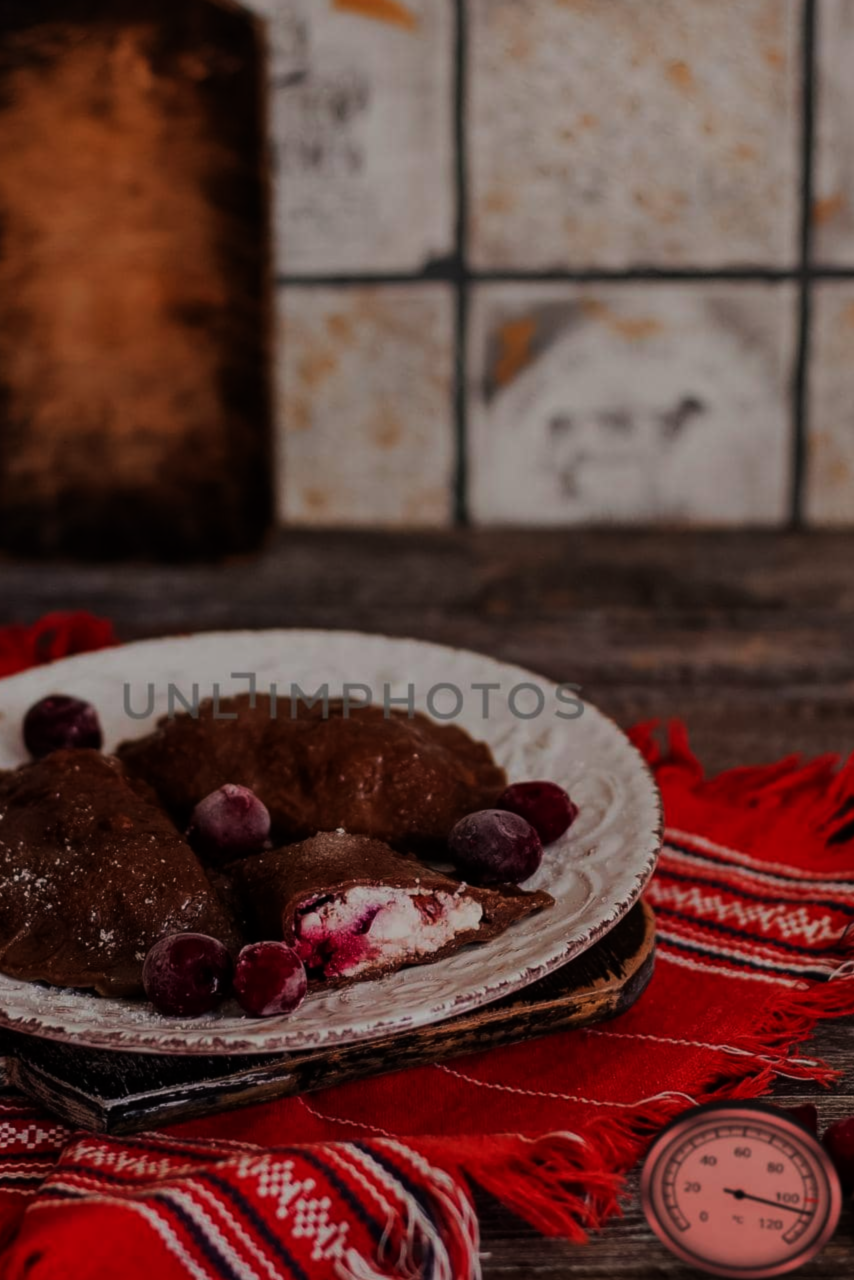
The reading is 105 (°C)
